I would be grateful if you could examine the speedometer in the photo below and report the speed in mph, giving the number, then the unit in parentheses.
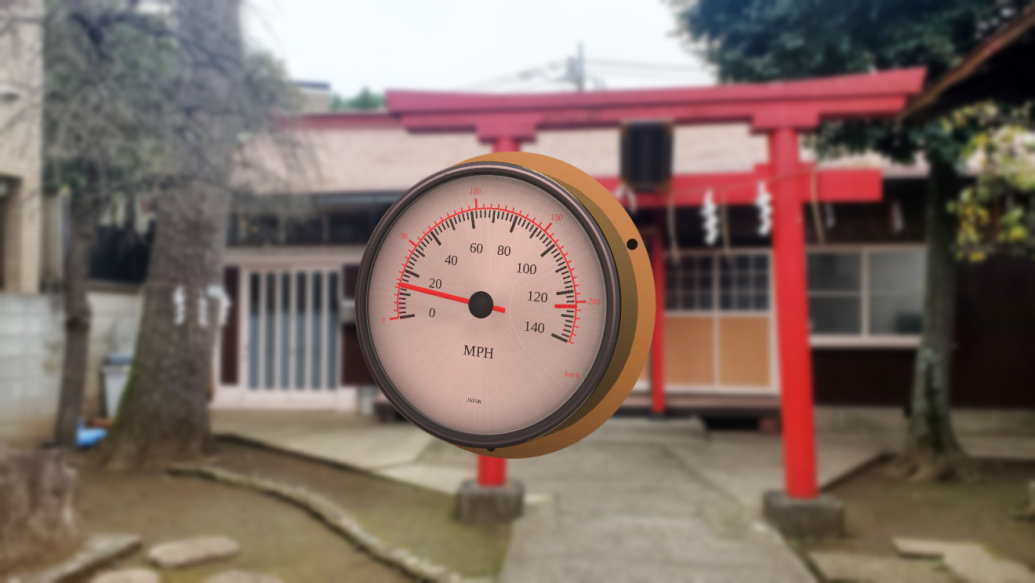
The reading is 14 (mph)
